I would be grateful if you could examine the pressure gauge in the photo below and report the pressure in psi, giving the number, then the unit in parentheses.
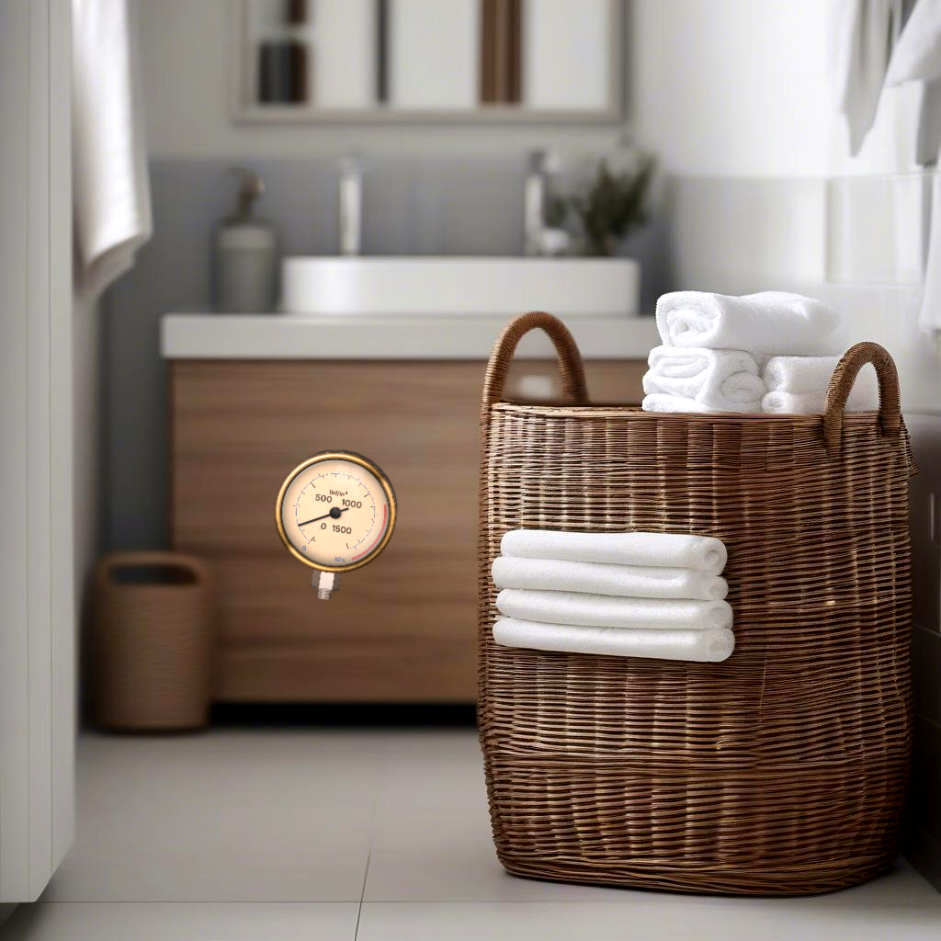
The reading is 150 (psi)
